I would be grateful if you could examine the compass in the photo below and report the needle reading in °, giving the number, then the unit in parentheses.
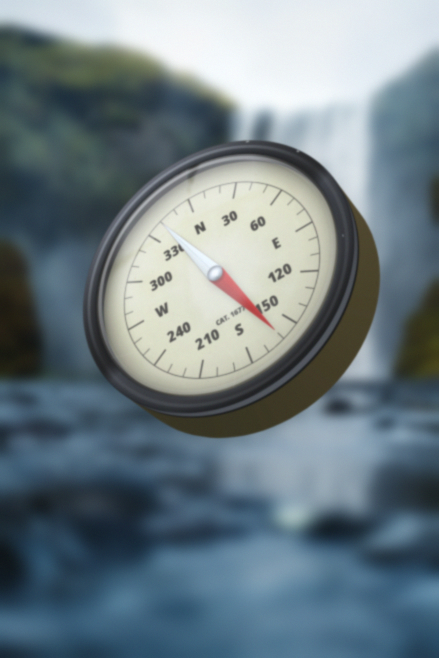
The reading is 160 (°)
